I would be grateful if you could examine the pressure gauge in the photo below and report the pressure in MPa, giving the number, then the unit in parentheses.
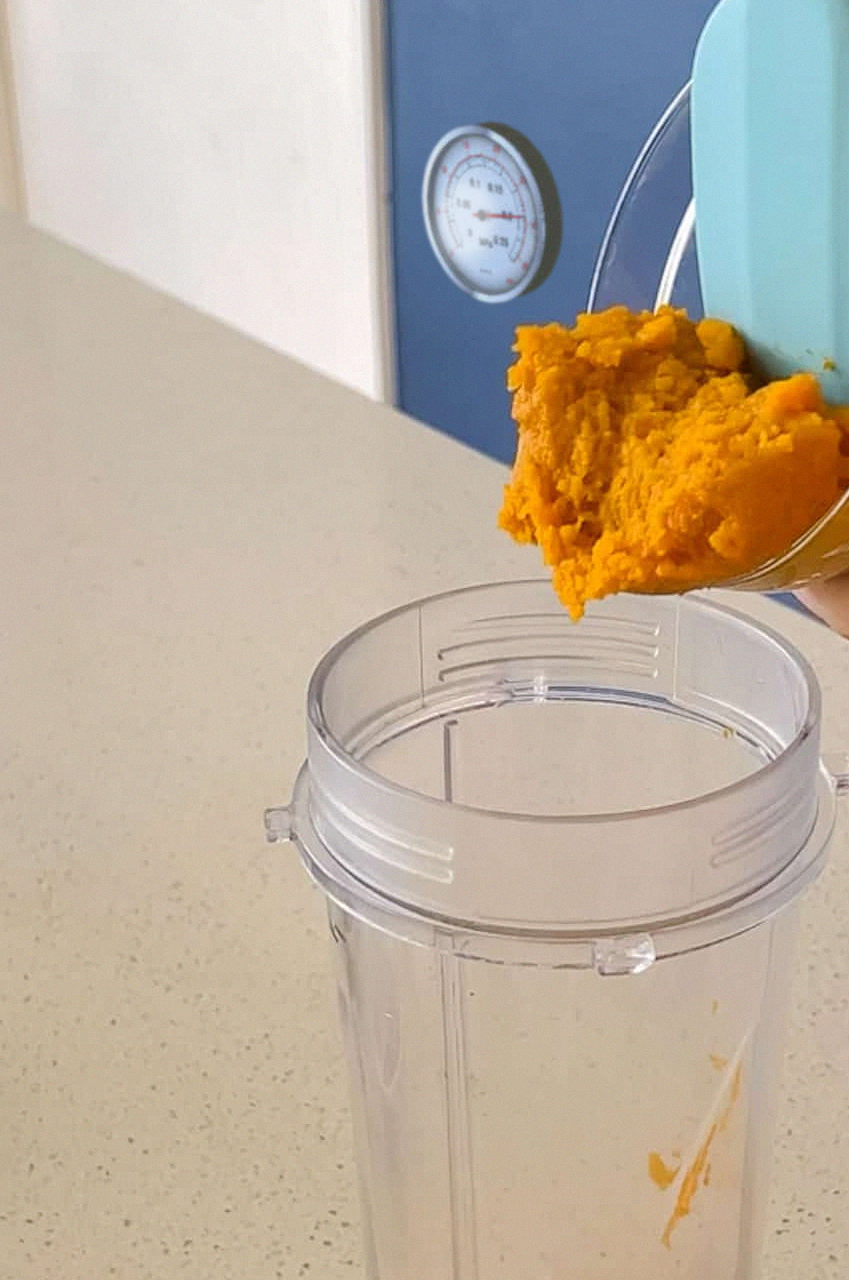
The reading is 0.2 (MPa)
